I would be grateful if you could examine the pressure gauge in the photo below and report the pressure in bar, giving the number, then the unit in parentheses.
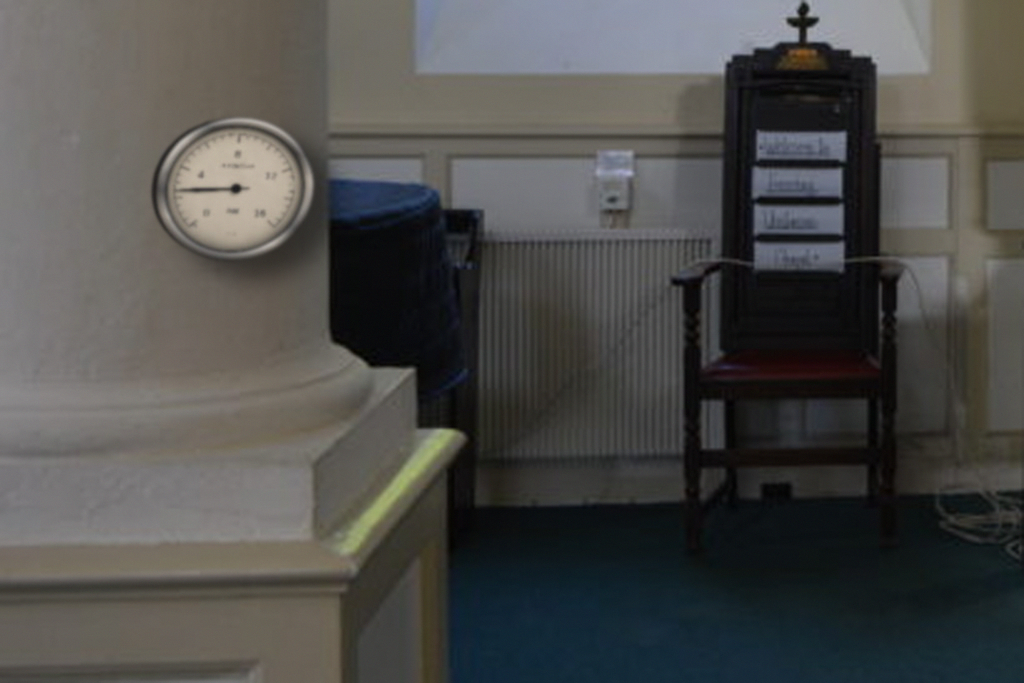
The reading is 2.5 (bar)
